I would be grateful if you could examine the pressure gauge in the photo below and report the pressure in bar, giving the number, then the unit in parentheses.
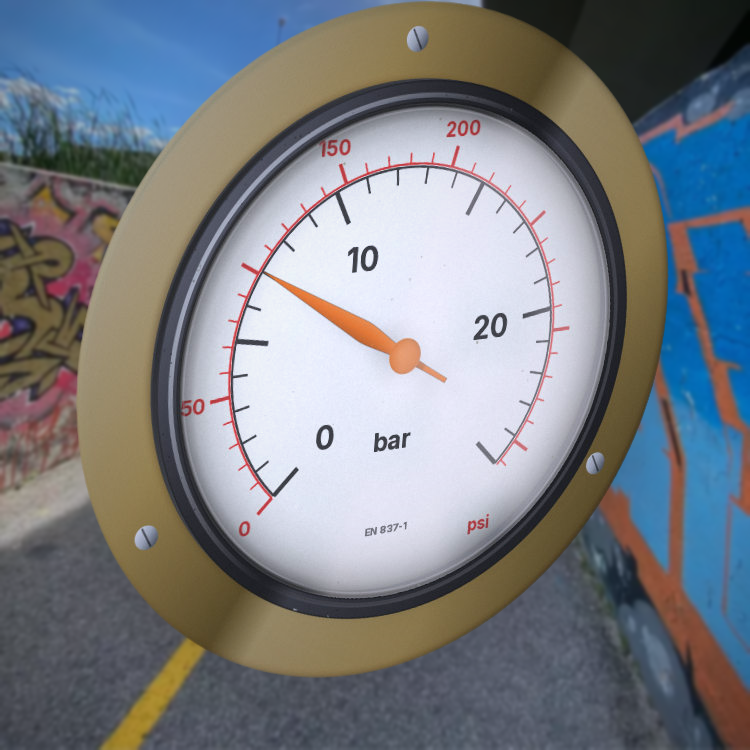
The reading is 7 (bar)
